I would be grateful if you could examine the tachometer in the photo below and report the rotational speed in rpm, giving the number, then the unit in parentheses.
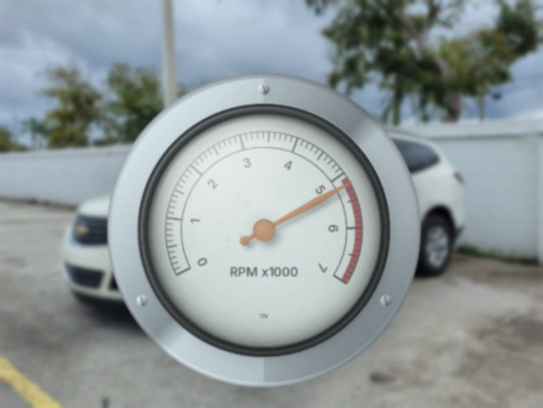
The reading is 5200 (rpm)
